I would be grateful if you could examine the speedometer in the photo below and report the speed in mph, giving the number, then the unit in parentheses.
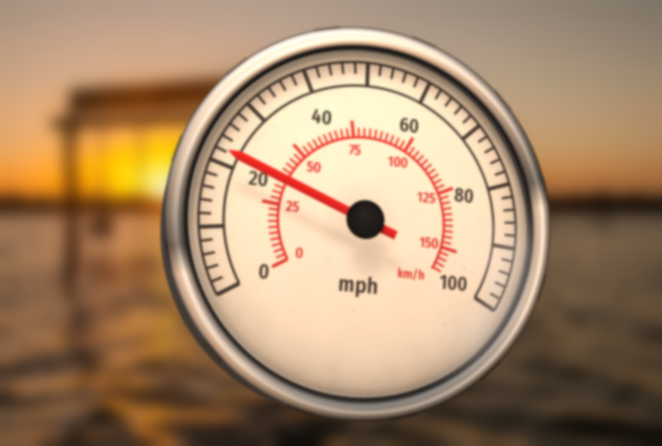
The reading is 22 (mph)
